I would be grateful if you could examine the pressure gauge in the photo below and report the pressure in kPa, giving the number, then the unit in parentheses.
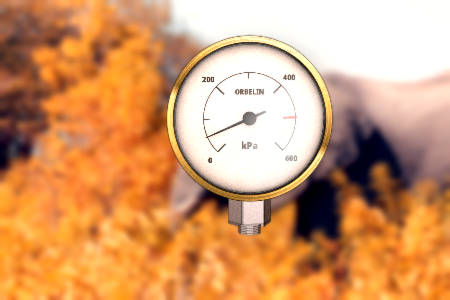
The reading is 50 (kPa)
